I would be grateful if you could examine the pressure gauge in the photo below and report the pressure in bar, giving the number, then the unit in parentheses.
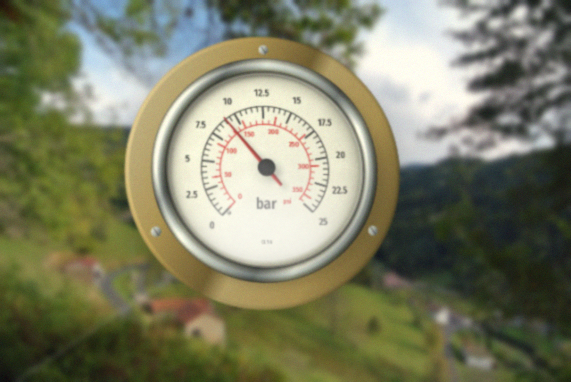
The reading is 9 (bar)
